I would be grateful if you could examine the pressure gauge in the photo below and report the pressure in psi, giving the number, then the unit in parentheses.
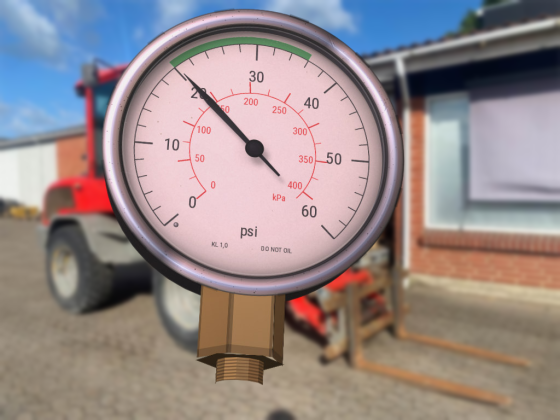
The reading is 20 (psi)
